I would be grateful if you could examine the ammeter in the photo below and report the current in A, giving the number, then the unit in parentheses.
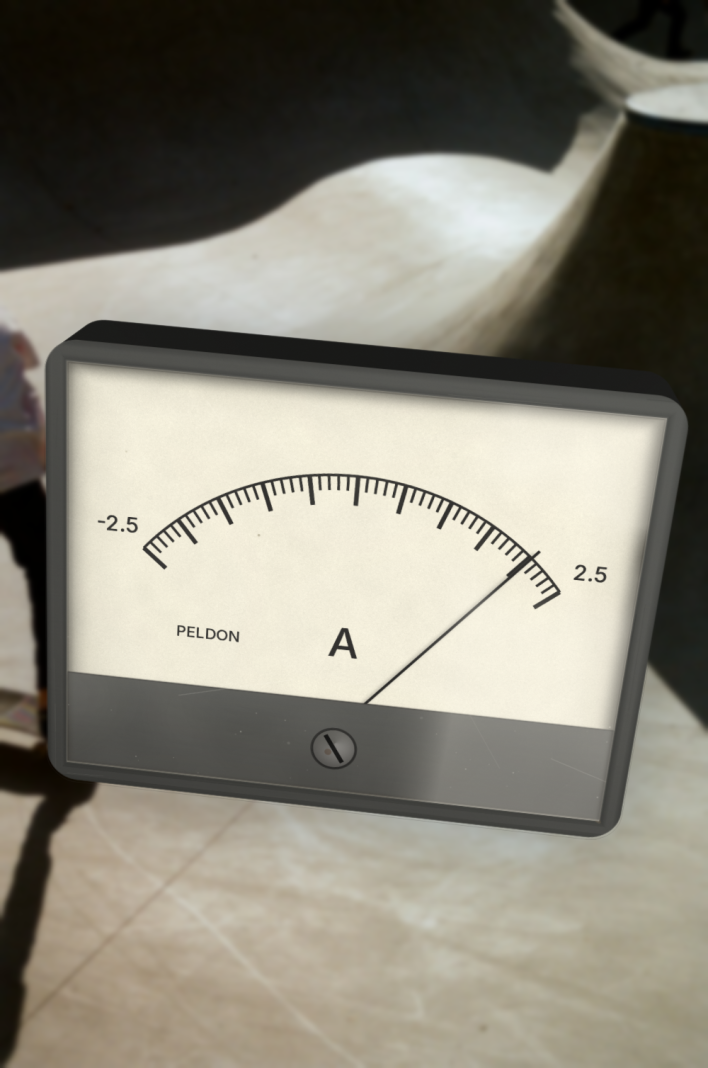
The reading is 2 (A)
